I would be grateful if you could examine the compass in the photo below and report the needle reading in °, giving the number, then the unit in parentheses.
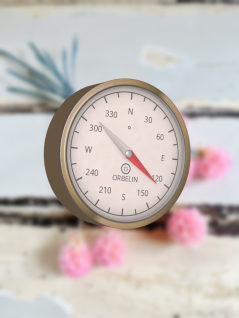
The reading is 127.5 (°)
